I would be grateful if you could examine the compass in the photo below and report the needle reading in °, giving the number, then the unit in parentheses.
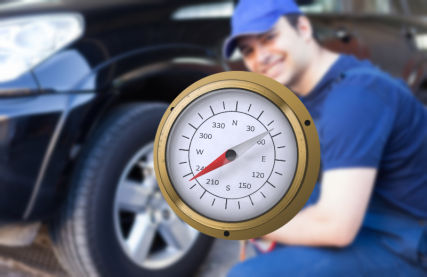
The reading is 232.5 (°)
